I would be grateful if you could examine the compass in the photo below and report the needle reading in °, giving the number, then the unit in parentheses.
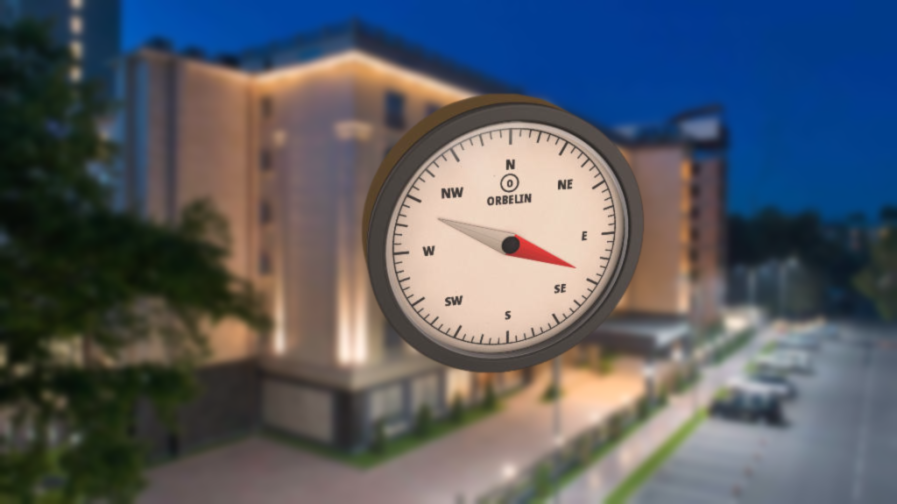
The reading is 115 (°)
